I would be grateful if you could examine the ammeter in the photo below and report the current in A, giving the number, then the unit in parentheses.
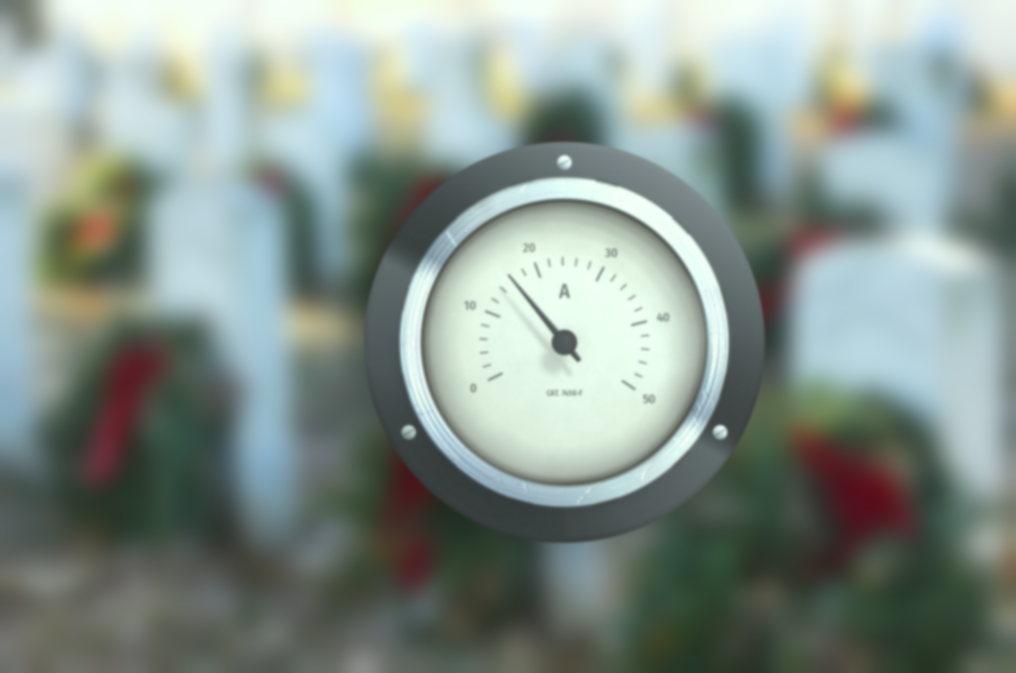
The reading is 16 (A)
